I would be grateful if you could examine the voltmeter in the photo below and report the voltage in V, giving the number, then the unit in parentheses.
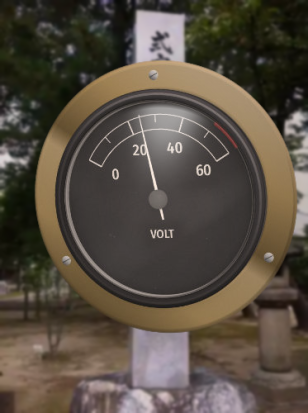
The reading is 25 (V)
